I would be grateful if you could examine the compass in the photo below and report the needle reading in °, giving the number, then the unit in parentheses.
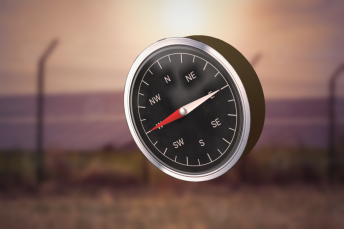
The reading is 270 (°)
